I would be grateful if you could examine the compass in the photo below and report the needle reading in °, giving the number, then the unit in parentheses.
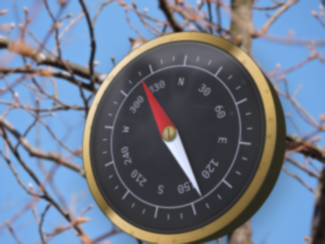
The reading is 320 (°)
